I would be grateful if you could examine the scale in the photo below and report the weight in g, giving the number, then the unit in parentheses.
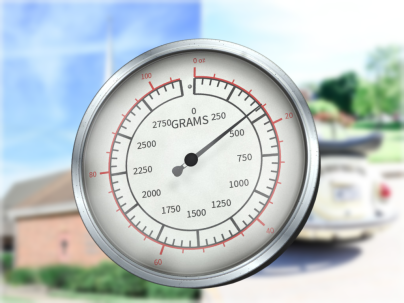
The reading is 450 (g)
